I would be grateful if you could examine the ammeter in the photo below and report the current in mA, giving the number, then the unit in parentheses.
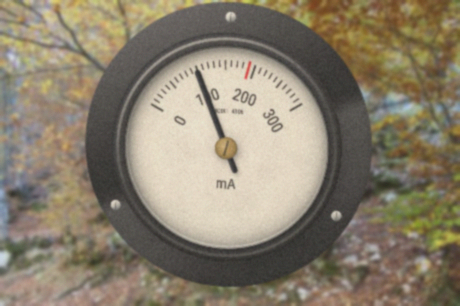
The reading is 100 (mA)
